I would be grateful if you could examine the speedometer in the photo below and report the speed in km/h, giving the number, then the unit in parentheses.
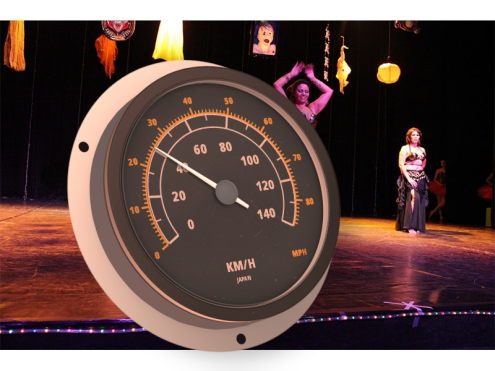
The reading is 40 (km/h)
